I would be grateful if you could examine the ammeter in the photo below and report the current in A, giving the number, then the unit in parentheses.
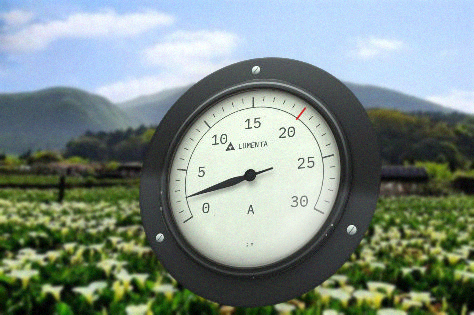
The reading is 2 (A)
